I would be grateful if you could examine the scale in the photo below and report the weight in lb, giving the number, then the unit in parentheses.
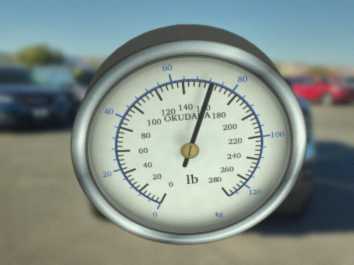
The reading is 160 (lb)
